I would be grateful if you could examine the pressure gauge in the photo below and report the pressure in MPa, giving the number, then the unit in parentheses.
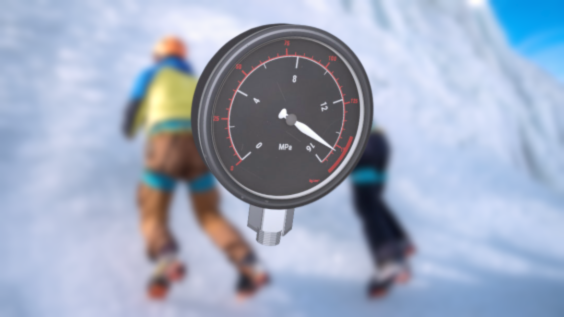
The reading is 15 (MPa)
